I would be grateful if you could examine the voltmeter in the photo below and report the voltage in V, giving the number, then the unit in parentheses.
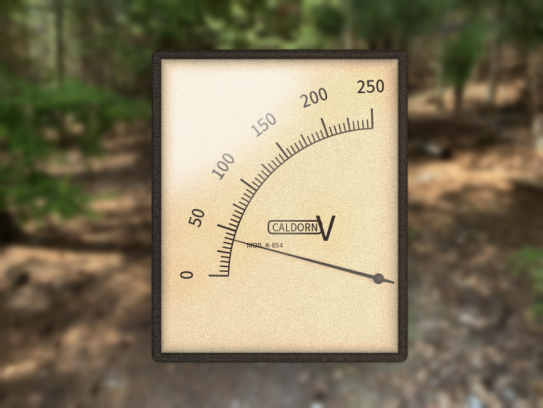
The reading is 40 (V)
